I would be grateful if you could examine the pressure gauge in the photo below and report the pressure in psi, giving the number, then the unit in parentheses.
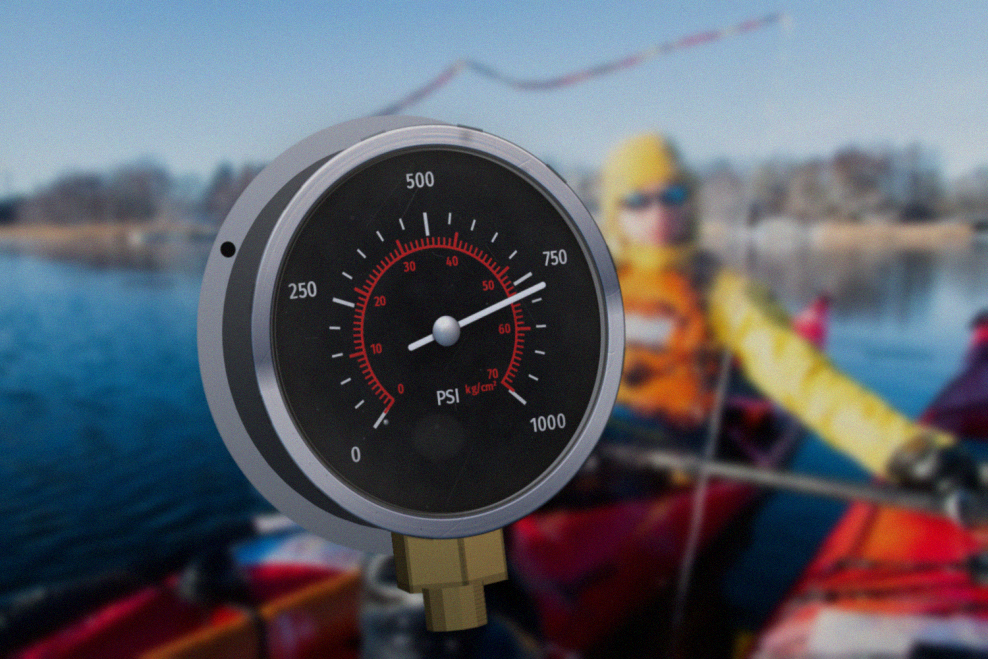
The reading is 775 (psi)
